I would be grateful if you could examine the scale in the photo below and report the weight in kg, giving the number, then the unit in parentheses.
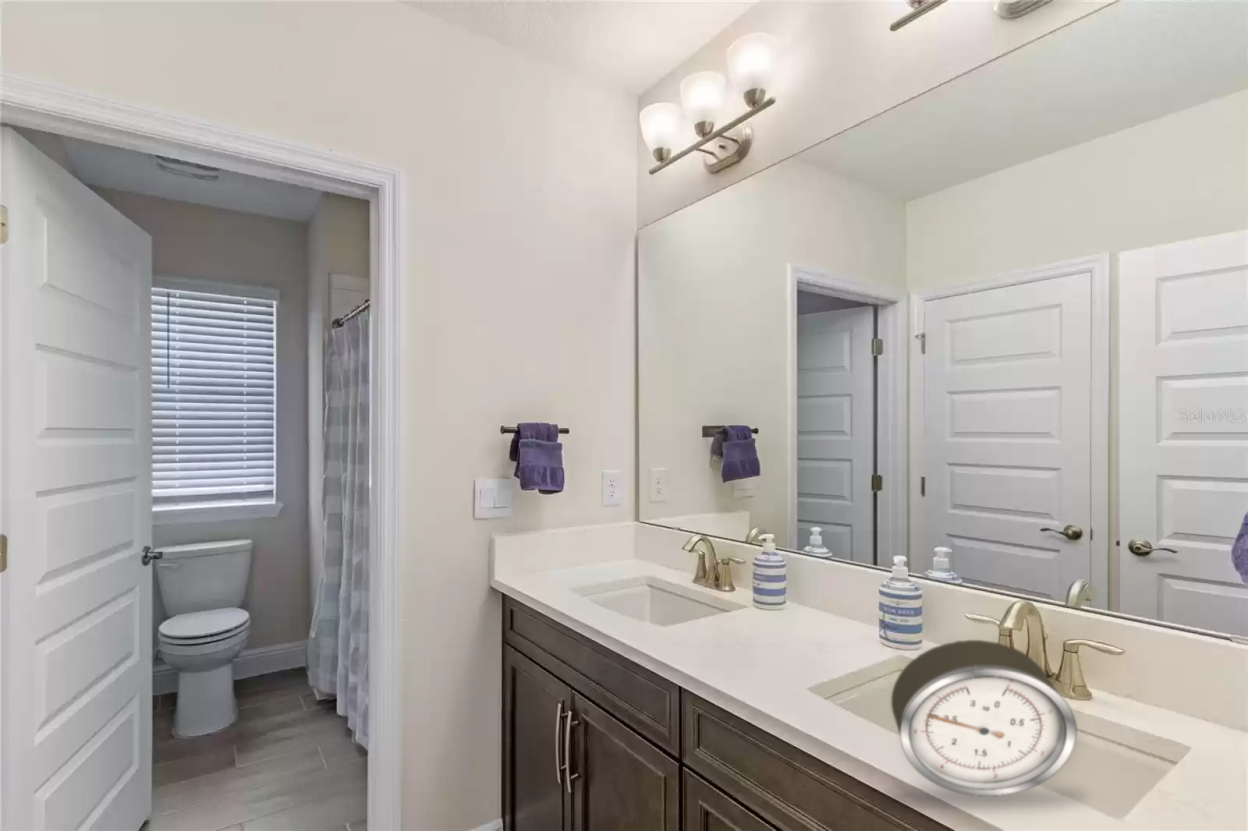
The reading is 2.5 (kg)
